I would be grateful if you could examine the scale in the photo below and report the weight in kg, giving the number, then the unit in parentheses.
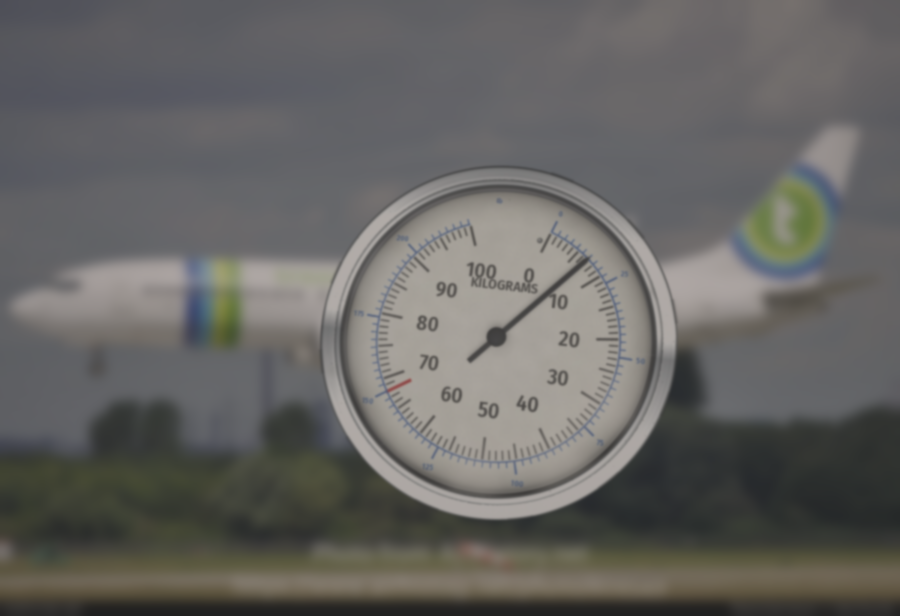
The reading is 7 (kg)
